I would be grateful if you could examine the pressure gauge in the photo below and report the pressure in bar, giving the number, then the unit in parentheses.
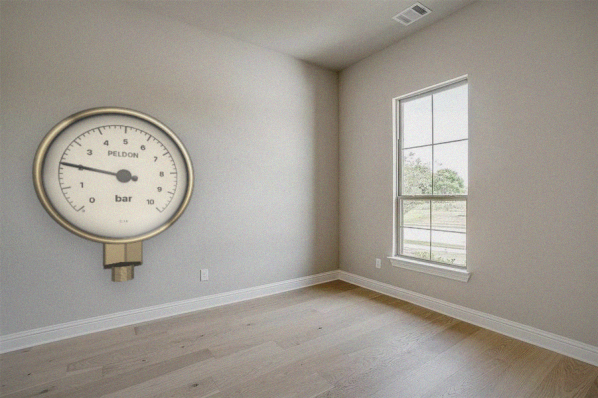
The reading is 2 (bar)
